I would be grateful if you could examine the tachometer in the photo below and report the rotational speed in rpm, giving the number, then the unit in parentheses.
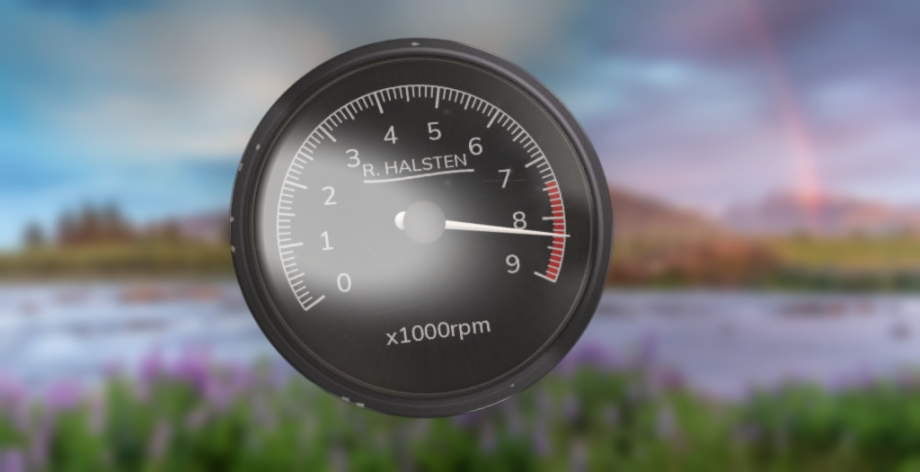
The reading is 8300 (rpm)
